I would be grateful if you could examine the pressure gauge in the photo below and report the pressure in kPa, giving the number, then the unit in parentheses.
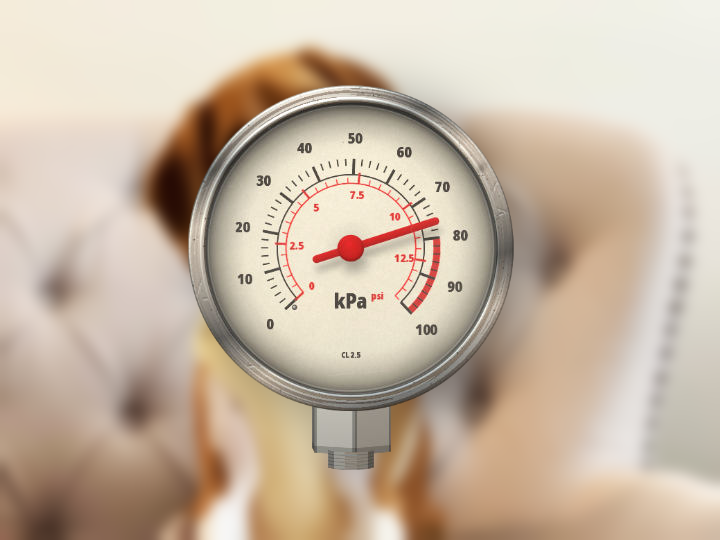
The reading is 76 (kPa)
